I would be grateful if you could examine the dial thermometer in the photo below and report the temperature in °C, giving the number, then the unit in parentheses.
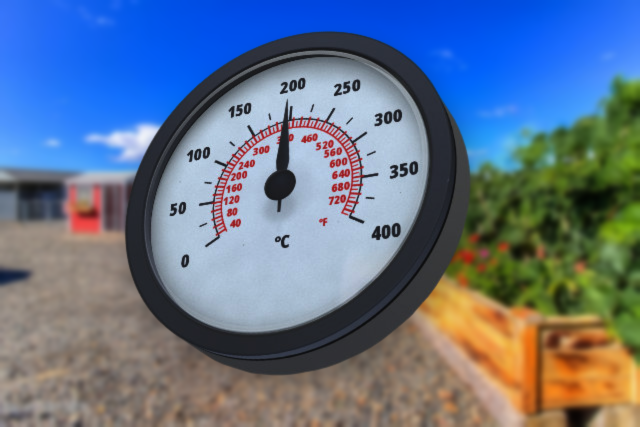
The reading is 200 (°C)
